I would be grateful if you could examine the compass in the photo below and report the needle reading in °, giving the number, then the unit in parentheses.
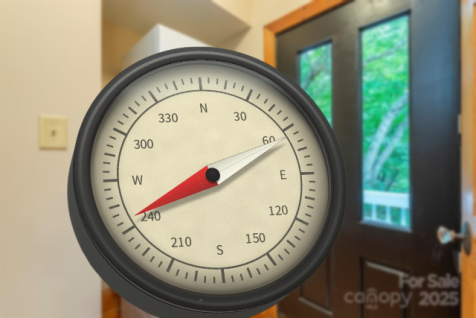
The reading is 245 (°)
